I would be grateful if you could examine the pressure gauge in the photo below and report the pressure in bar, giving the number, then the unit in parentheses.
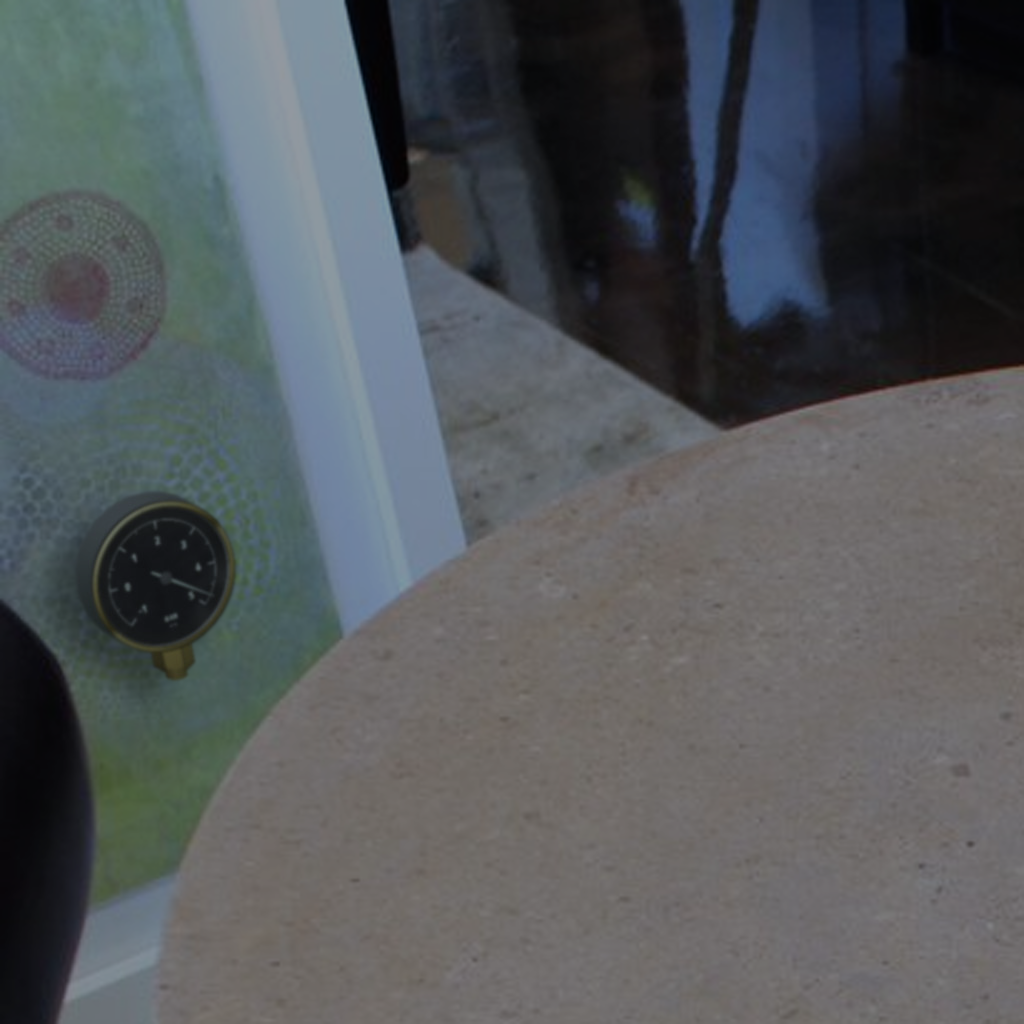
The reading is 4.75 (bar)
